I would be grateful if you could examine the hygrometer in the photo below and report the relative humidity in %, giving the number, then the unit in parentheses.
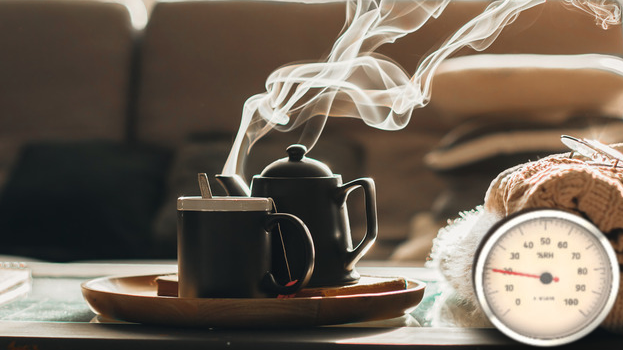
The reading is 20 (%)
